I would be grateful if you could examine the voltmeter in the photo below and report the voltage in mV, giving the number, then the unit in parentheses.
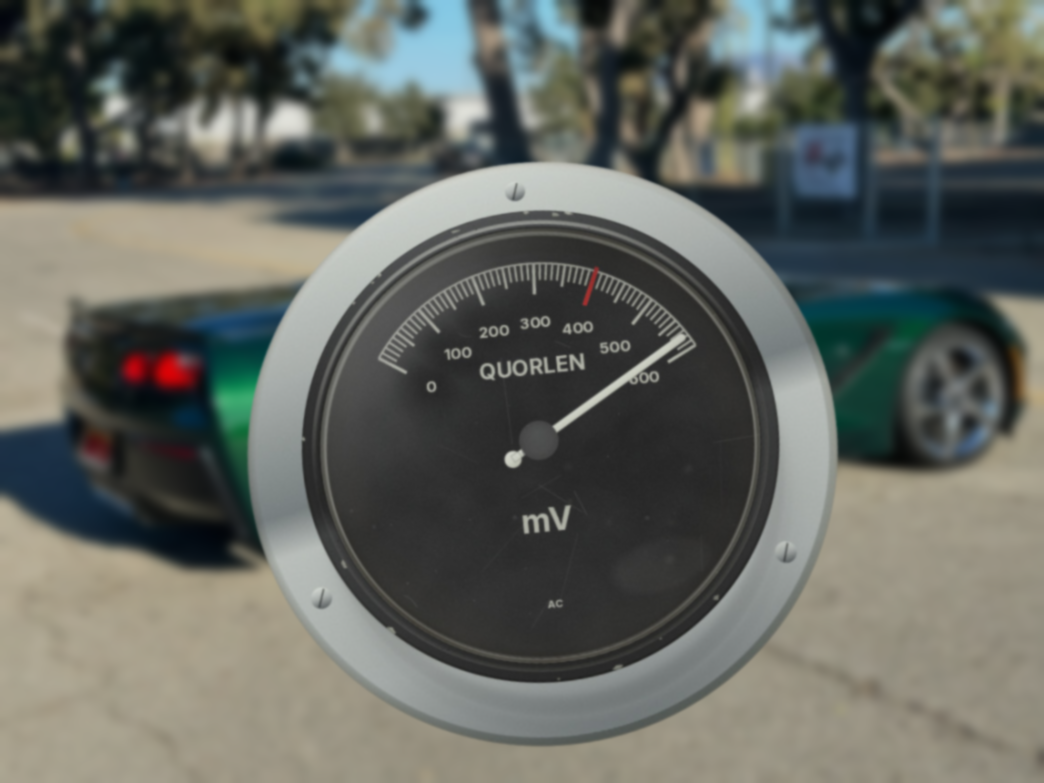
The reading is 580 (mV)
